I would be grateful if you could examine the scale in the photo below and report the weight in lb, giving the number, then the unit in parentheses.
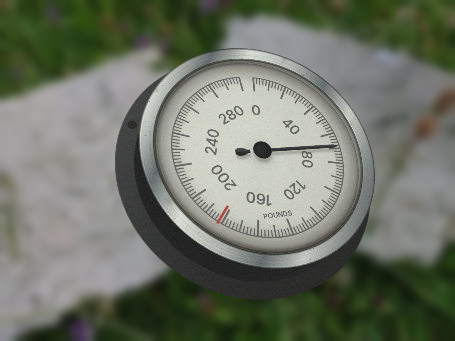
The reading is 70 (lb)
